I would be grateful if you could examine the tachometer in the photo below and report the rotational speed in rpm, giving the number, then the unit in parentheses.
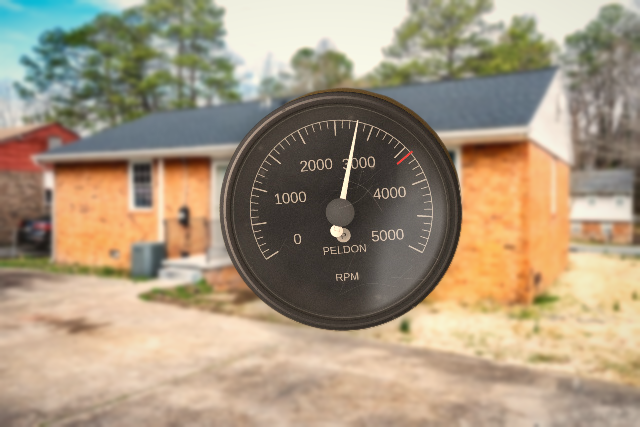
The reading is 2800 (rpm)
